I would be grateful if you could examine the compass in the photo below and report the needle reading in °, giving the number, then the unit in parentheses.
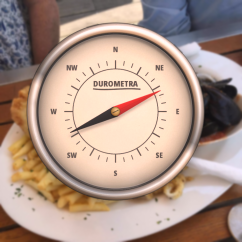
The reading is 65 (°)
